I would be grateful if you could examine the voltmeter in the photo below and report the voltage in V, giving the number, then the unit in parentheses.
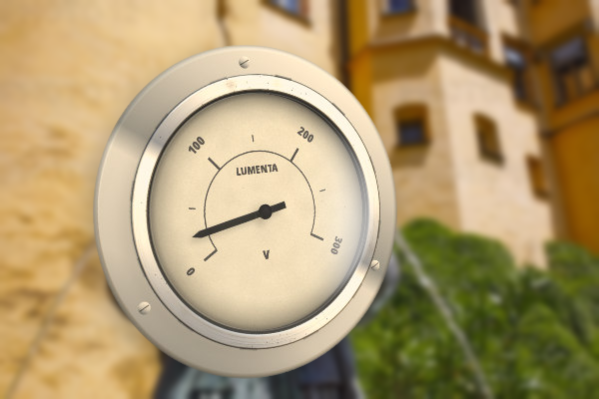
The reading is 25 (V)
